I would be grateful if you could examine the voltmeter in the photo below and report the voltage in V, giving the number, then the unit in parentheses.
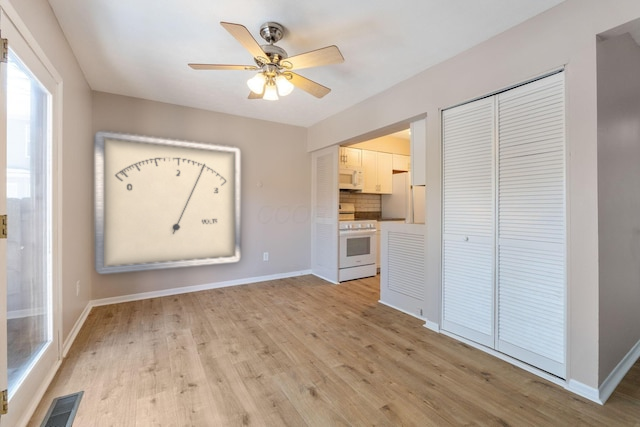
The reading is 2.5 (V)
